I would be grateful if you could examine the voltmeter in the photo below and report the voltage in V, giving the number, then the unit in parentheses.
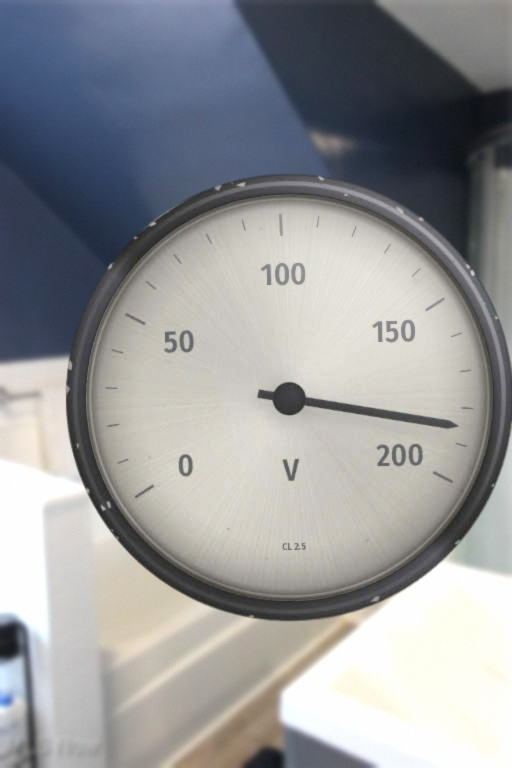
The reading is 185 (V)
